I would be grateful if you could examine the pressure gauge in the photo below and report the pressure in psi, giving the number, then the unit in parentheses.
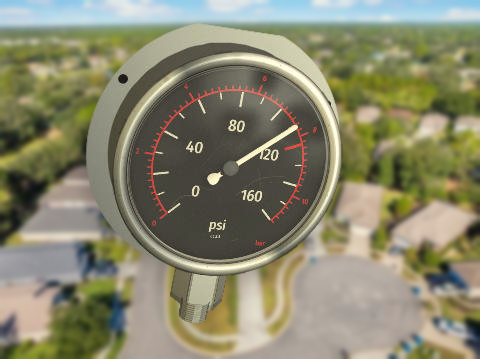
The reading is 110 (psi)
